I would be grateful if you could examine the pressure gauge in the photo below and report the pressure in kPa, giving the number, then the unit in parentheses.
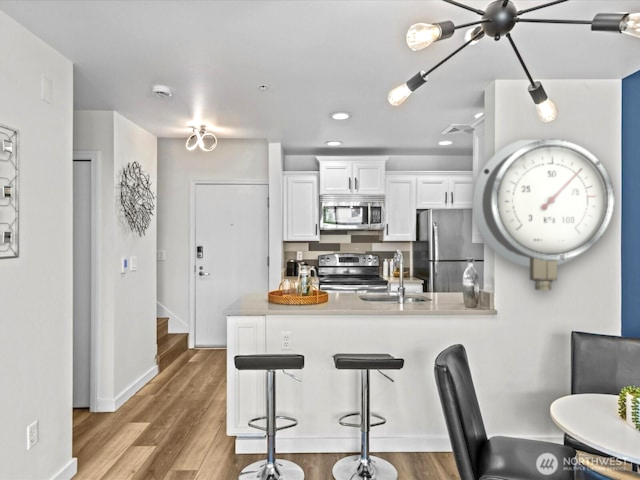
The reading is 65 (kPa)
